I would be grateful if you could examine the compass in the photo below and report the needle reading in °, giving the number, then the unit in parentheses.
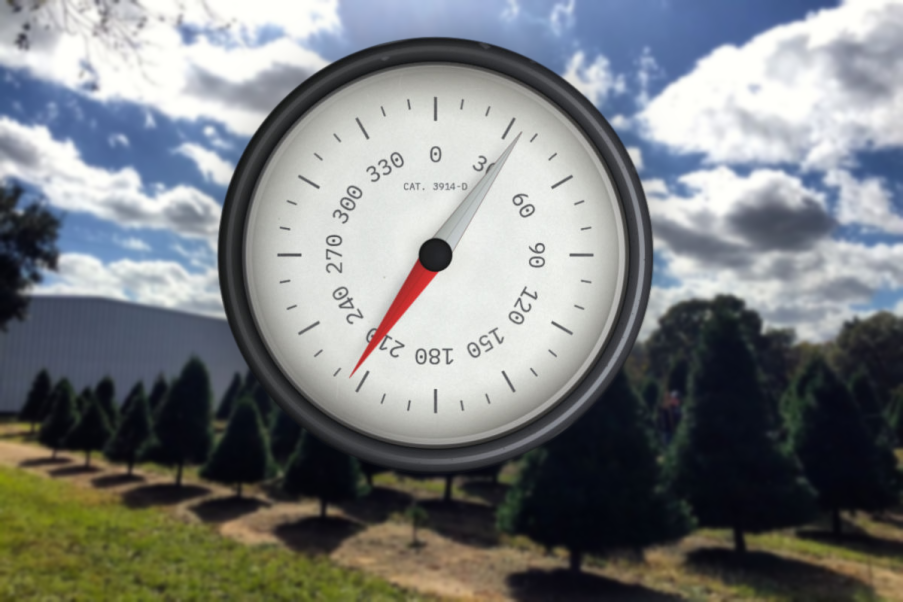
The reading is 215 (°)
